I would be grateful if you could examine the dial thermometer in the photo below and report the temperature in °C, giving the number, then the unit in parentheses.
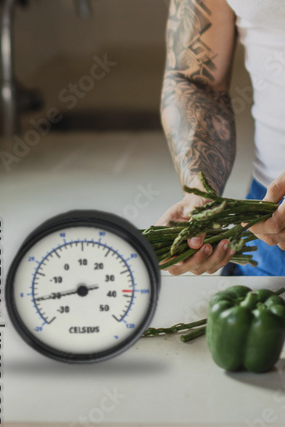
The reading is -20 (°C)
